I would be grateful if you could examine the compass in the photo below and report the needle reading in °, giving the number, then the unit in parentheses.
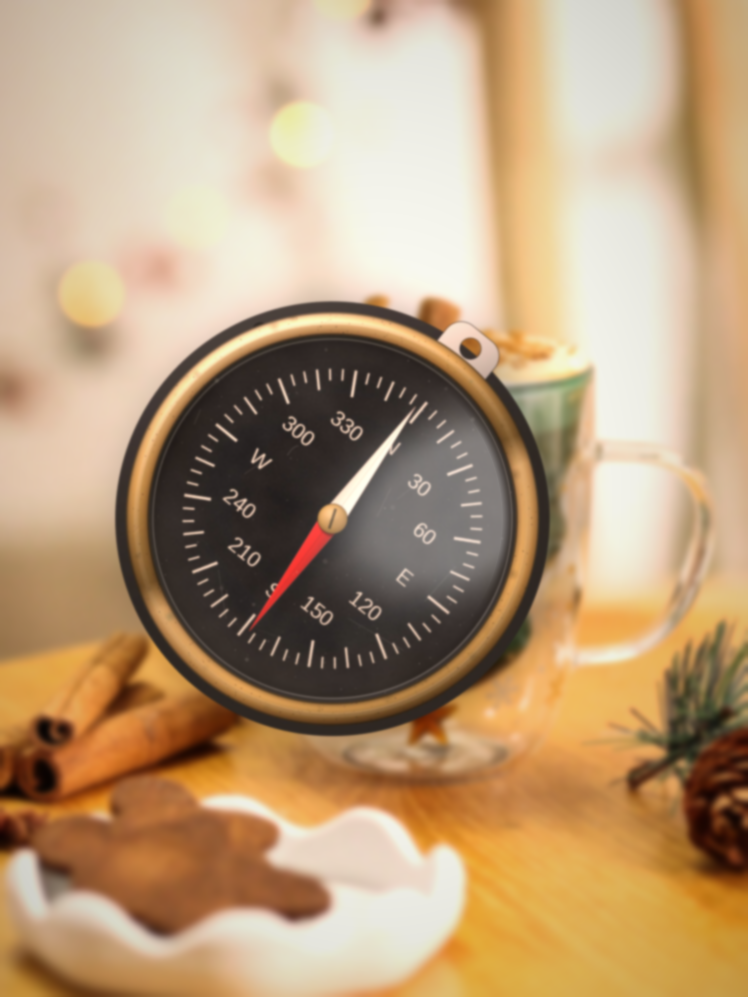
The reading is 177.5 (°)
